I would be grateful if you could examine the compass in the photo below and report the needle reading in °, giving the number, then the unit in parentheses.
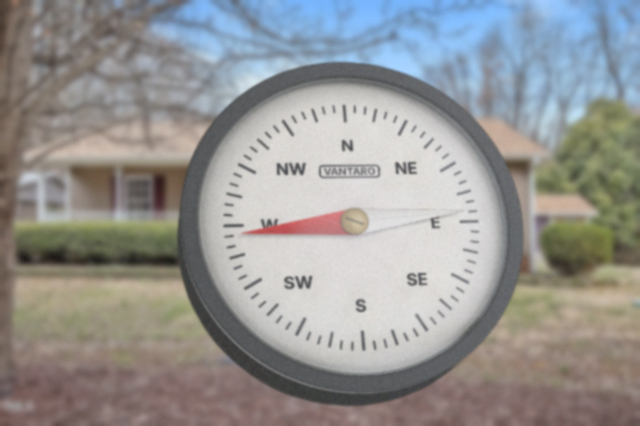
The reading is 265 (°)
